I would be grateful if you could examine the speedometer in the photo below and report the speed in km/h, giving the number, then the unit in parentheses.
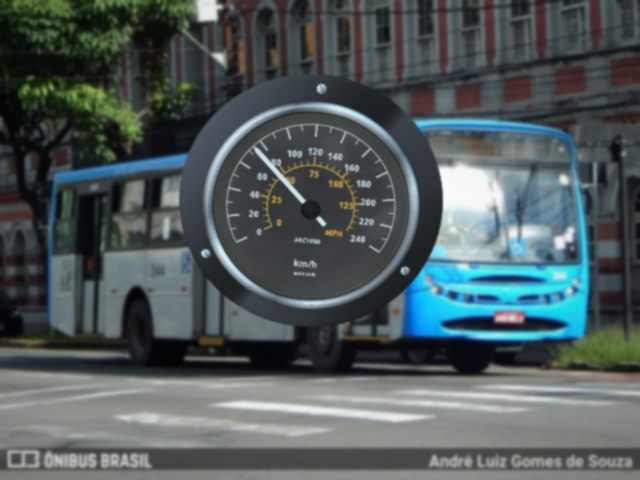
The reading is 75 (km/h)
